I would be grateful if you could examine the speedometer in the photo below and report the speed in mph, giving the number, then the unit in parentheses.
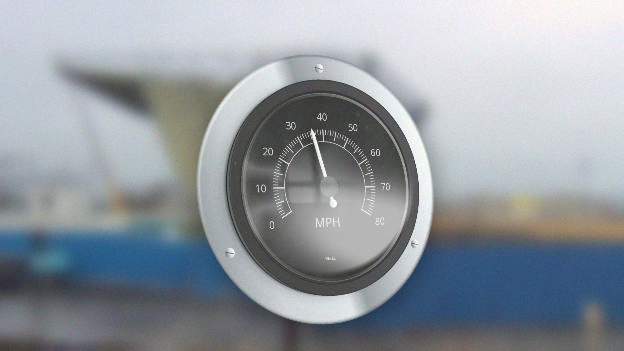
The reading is 35 (mph)
